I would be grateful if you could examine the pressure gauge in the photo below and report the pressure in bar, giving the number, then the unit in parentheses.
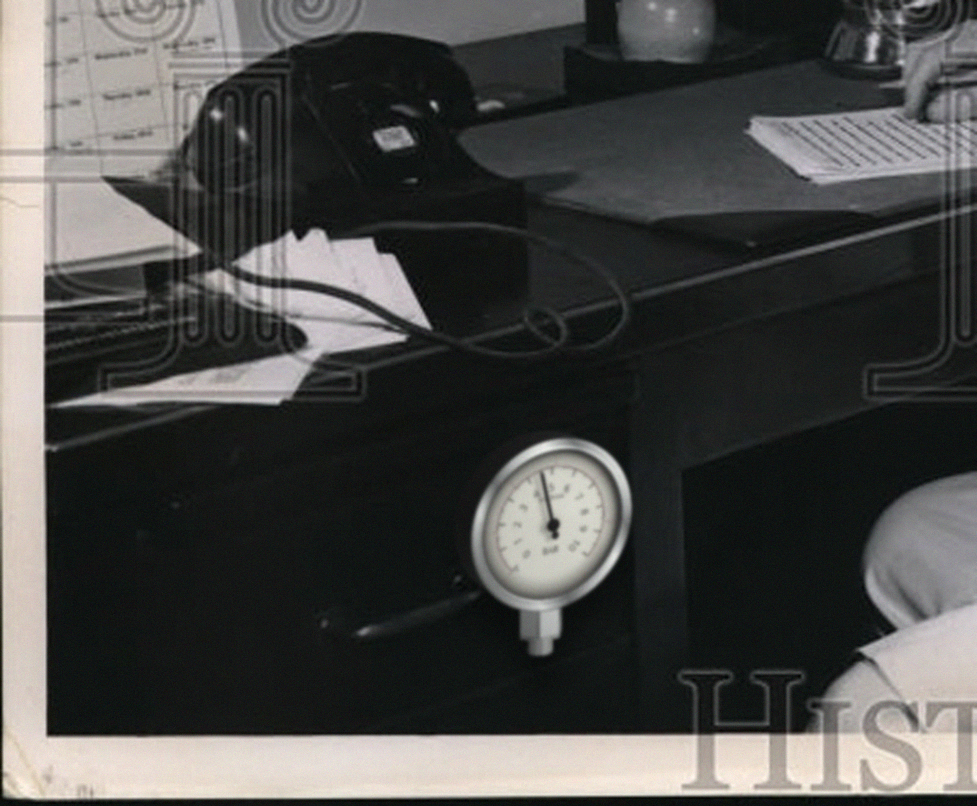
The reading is 4.5 (bar)
